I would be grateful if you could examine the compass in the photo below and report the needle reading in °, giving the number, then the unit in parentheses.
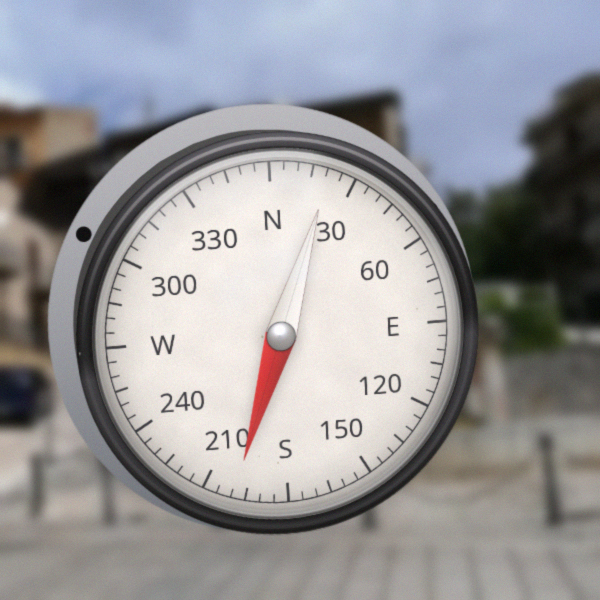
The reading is 200 (°)
